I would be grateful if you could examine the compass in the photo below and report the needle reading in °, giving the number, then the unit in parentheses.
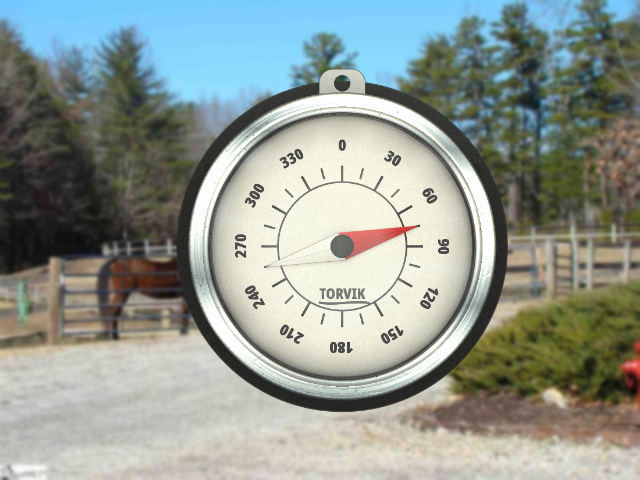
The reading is 75 (°)
